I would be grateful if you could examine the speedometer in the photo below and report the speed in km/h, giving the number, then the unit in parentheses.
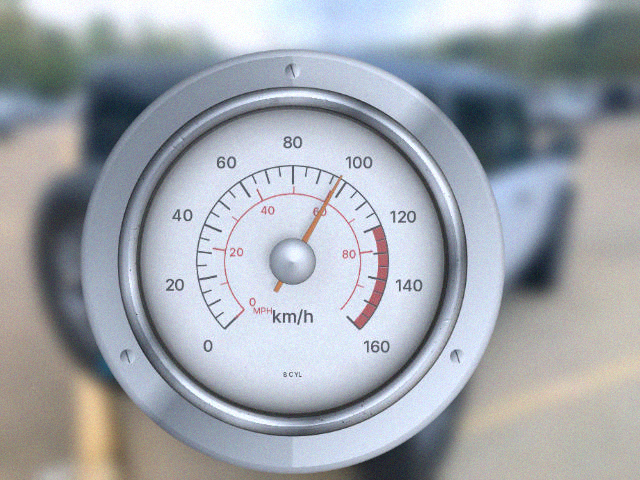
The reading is 97.5 (km/h)
